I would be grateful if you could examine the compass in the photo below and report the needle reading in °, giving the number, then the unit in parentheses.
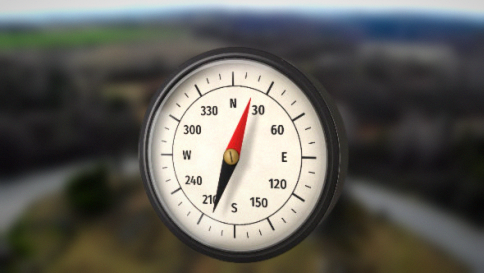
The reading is 20 (°)
